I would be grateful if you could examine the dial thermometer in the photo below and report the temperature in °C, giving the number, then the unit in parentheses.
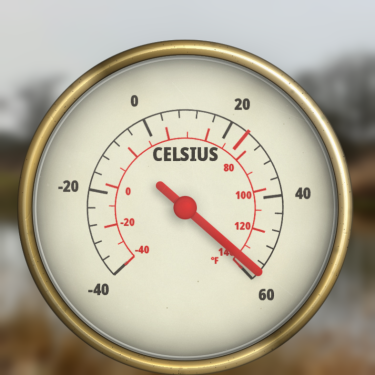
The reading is 58 (°C)
